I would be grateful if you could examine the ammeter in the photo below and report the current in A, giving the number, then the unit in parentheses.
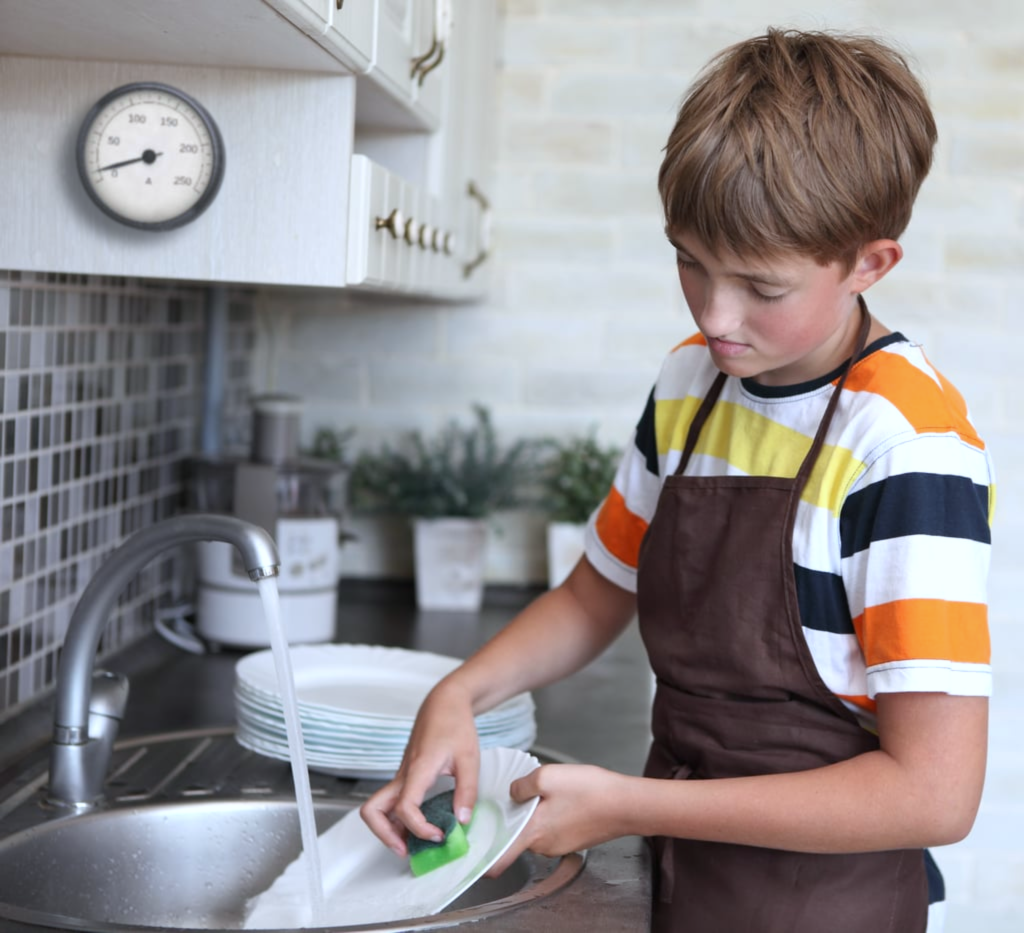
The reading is 10 (A)
